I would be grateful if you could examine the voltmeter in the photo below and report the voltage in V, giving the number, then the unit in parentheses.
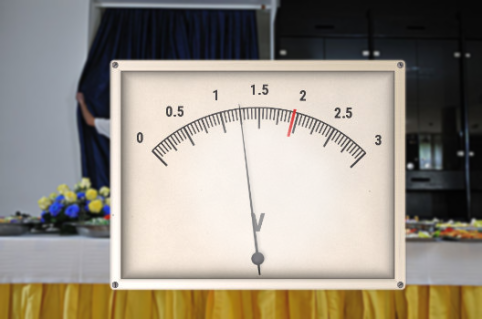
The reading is 1.25 (V)
